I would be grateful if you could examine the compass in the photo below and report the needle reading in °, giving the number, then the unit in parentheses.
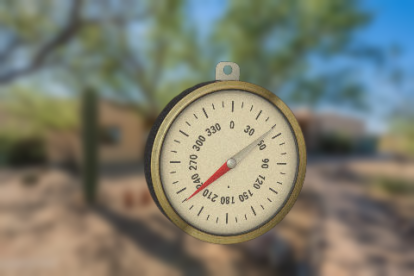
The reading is 230 (°)
